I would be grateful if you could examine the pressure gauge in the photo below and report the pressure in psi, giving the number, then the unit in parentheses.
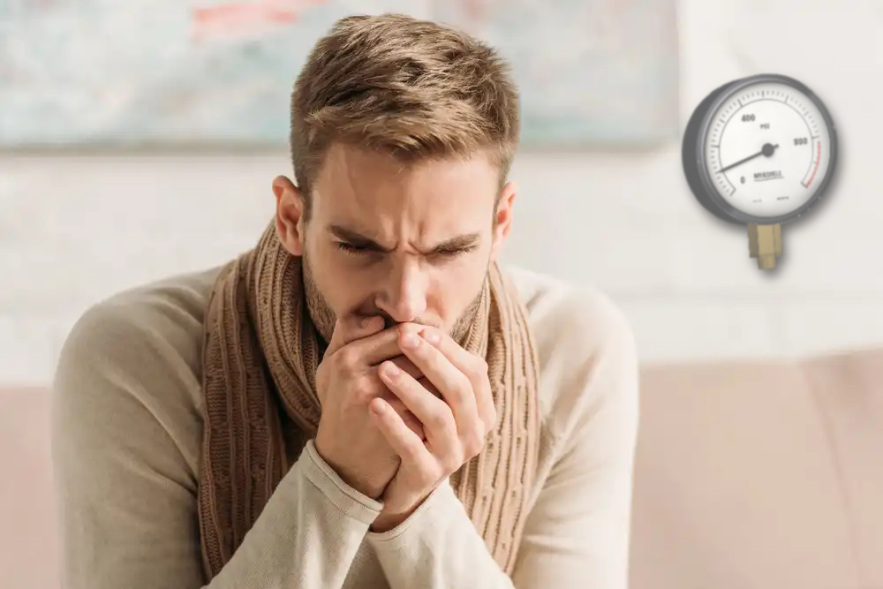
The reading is 100 (psi)
